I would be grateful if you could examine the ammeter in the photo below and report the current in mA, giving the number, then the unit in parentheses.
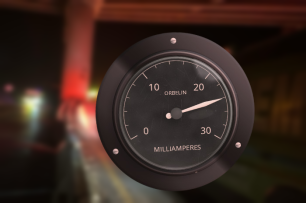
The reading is 24 (mA)
